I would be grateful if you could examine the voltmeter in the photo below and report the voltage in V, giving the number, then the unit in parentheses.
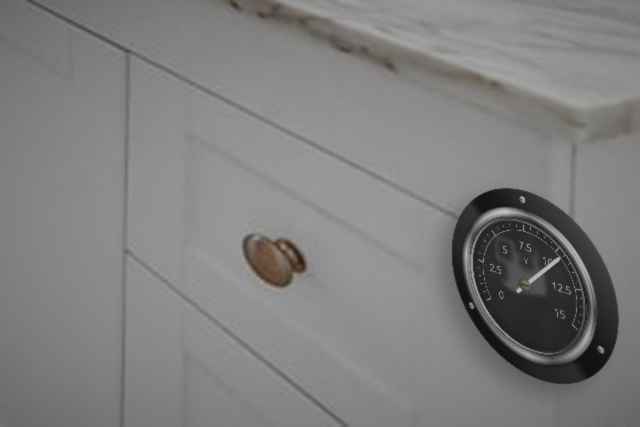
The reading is 10.5 (V)
